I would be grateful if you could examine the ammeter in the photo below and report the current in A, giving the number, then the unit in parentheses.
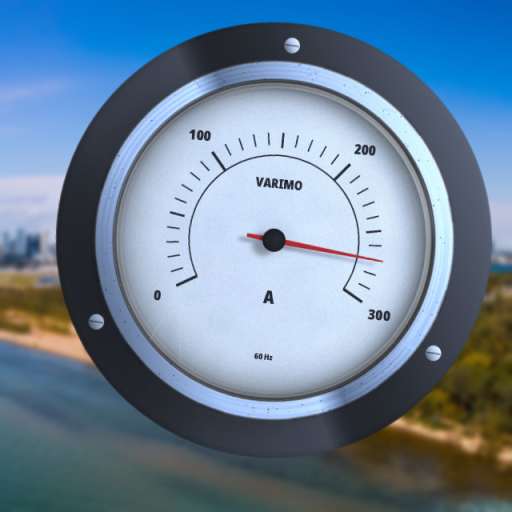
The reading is 270 (A)
